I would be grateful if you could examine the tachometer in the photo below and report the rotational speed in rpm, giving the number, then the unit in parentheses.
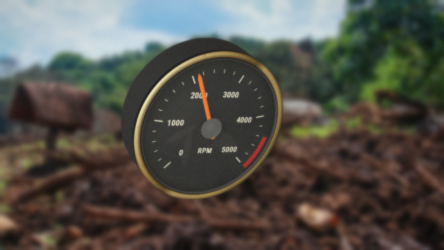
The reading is 2100 (rpm)
